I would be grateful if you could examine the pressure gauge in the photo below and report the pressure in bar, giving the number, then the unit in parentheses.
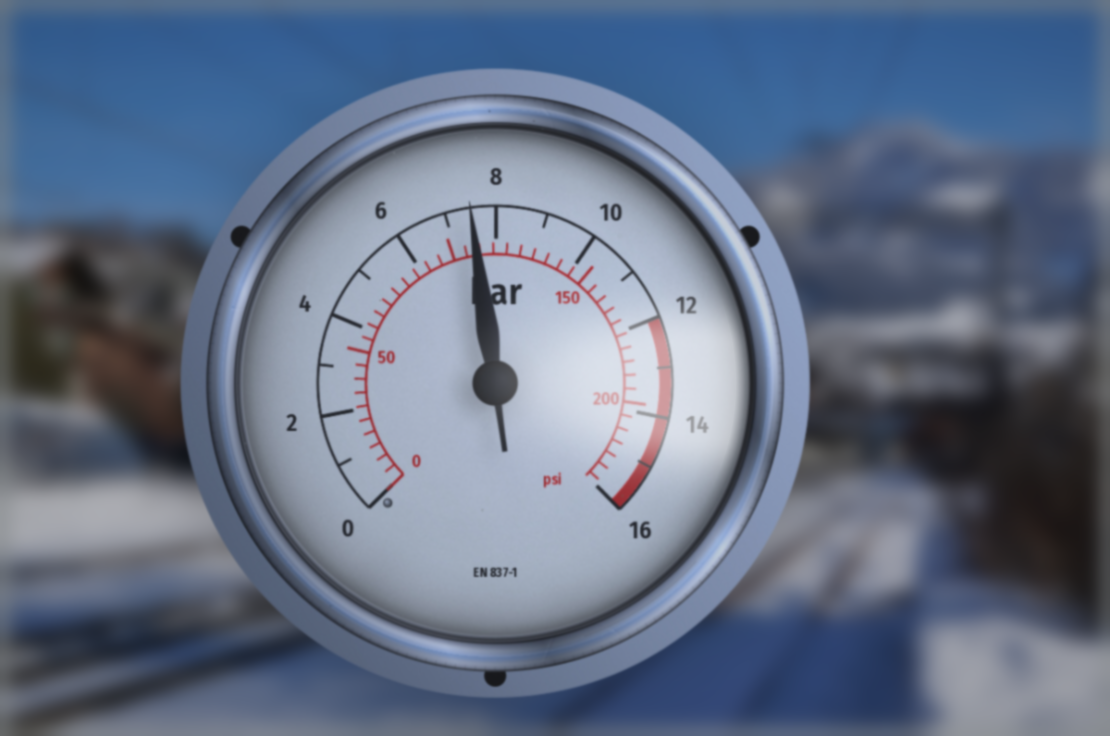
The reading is 7.5 (bar)
